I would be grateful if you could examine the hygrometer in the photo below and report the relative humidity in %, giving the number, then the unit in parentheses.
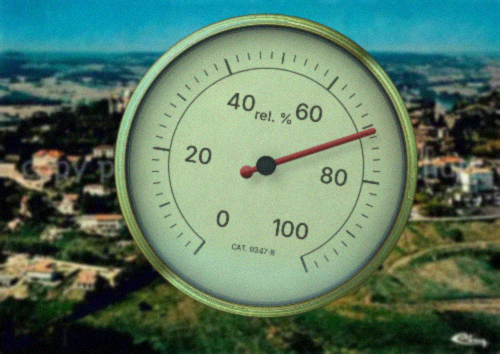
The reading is 71 (%)
